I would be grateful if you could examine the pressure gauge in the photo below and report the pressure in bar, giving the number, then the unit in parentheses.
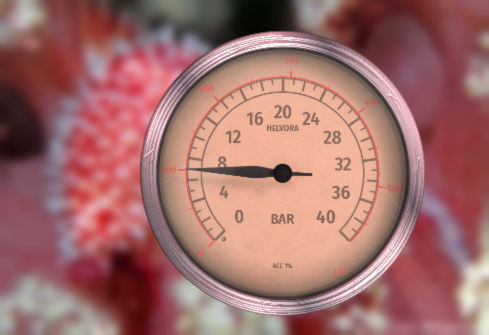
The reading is 7 (bar)
